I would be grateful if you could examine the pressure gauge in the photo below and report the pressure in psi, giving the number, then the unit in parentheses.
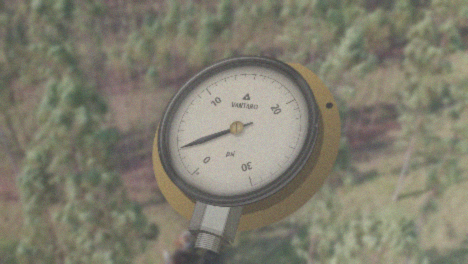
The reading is 3 (psi)
